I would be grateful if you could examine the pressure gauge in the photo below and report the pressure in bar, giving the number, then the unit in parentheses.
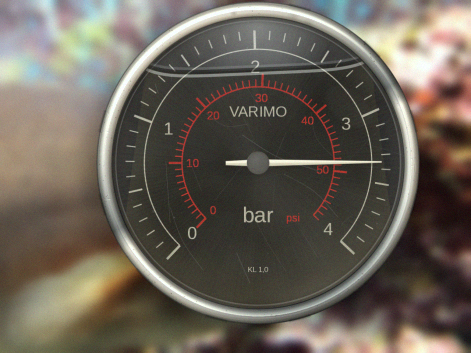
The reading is 3.35 (bar)
